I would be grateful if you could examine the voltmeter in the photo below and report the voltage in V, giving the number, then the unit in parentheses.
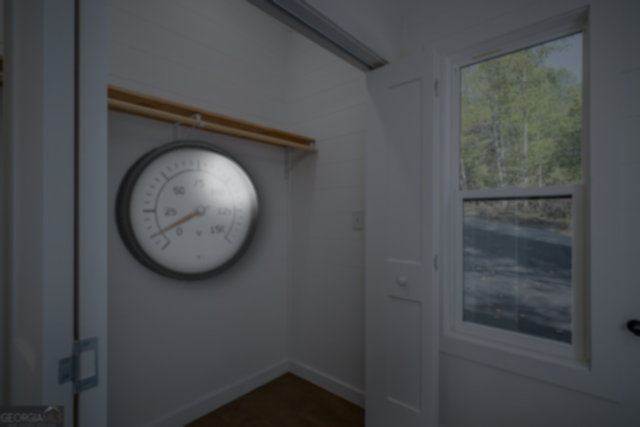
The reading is 10 (V)
